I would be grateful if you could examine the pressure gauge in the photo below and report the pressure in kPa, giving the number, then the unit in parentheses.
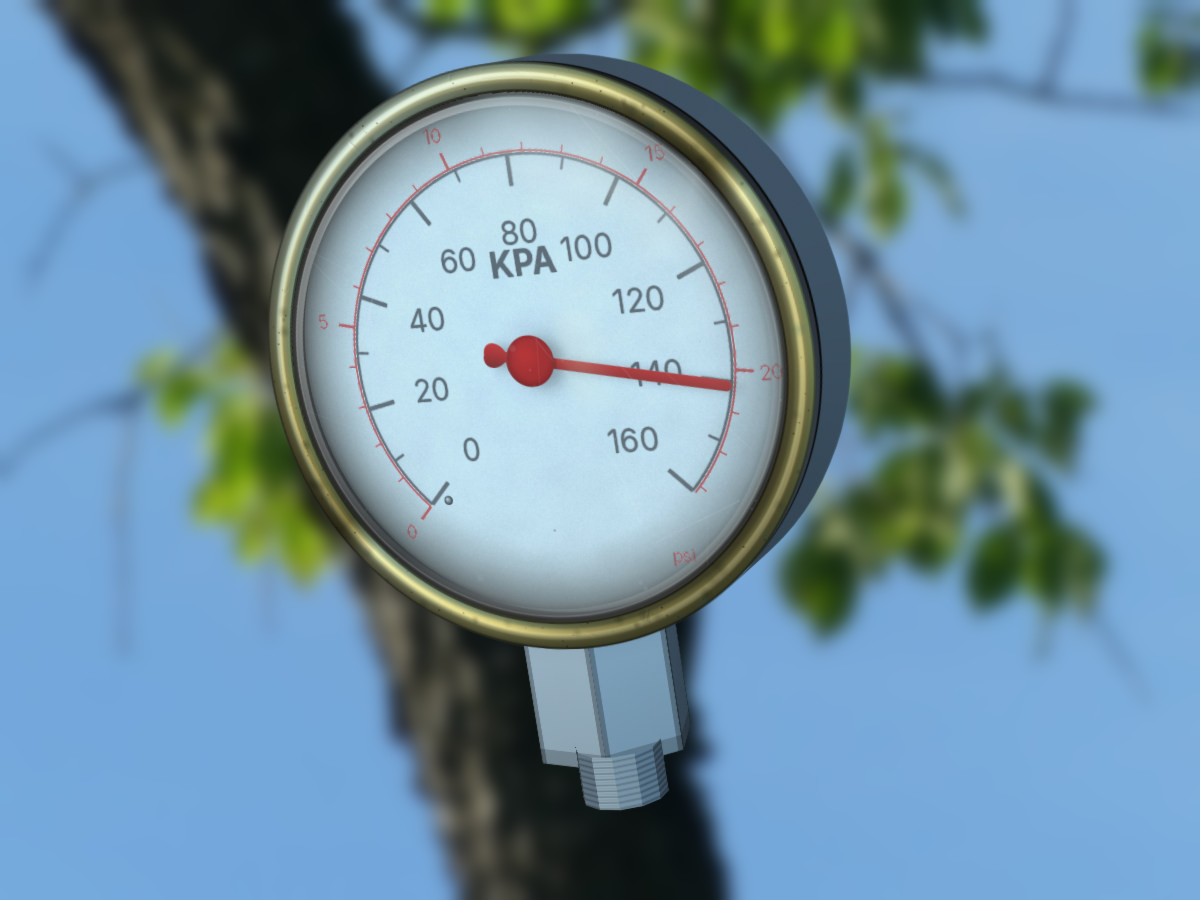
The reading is 140 (kPa)
